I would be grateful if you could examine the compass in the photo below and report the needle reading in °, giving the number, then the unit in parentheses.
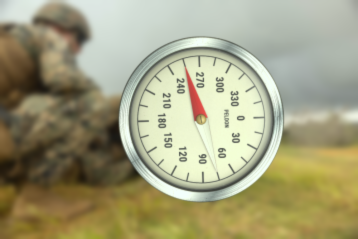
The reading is 255 (°)
